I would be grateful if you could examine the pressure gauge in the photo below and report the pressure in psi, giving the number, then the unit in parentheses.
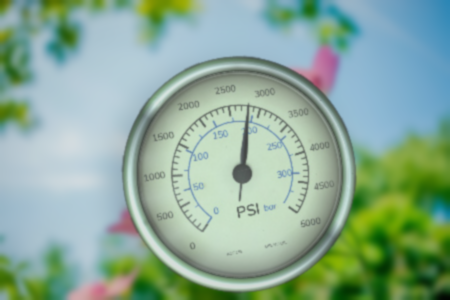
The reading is 2800 (psi)
